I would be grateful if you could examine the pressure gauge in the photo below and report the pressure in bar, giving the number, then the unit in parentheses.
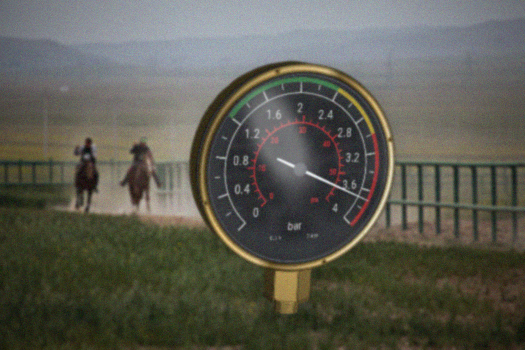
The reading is 3.7 (bar)
